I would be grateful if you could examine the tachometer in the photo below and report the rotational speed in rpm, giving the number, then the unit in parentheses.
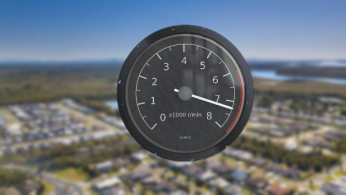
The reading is 7250 (rpm)
